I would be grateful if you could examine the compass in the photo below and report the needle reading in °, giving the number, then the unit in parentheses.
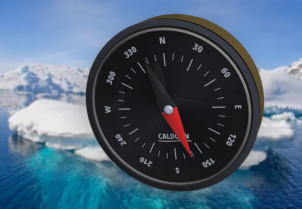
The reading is 160 (°)
